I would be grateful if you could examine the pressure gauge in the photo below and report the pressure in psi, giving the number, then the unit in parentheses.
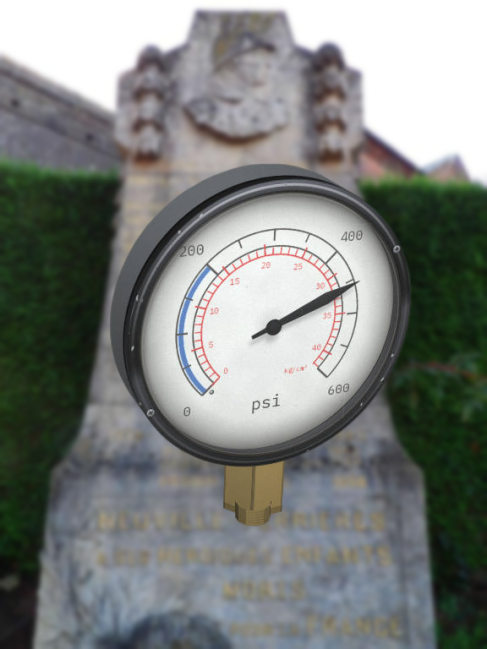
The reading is 450 (psi)
